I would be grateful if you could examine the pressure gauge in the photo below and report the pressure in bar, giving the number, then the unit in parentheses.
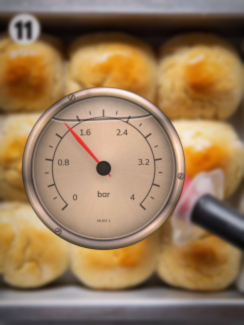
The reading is 1.4 (bar)
